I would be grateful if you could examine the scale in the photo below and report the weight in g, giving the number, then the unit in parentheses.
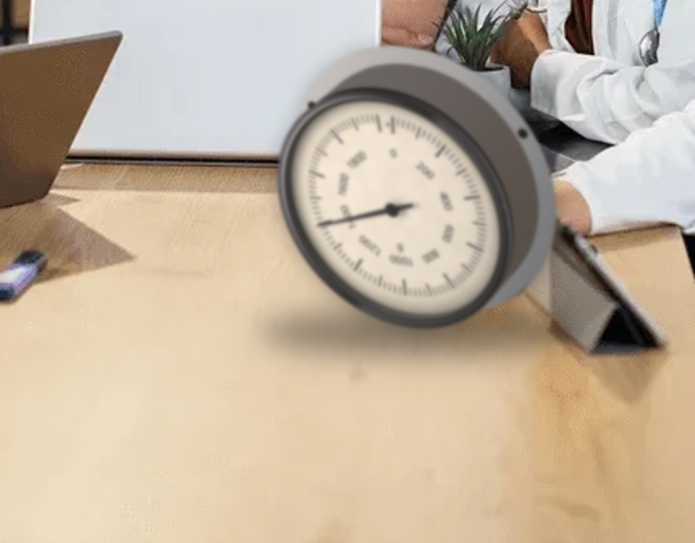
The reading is 1400 (g)
